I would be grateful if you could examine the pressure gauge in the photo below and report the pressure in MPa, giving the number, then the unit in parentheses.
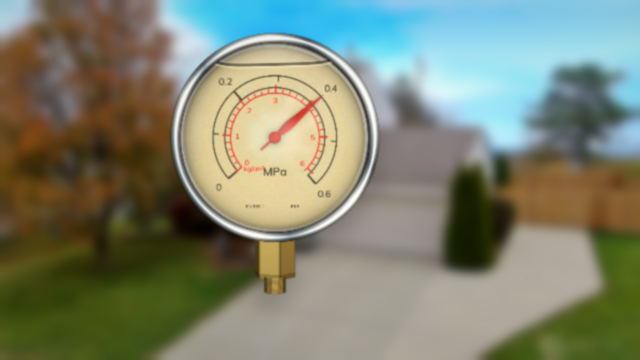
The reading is 0.4 (MPa)
